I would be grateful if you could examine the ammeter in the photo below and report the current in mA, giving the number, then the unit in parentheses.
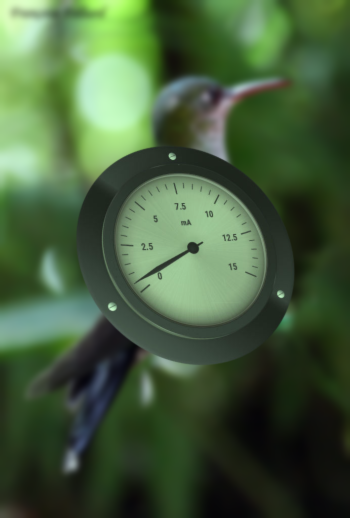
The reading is 0.5 (mA)
